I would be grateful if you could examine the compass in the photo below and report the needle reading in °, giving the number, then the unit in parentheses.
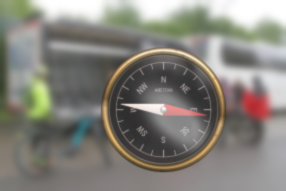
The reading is 97.5 (°)
